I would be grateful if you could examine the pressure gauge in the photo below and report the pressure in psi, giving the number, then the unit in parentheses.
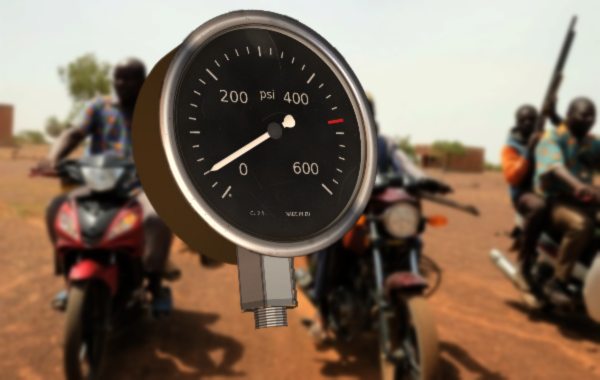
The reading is 40 (psi)
